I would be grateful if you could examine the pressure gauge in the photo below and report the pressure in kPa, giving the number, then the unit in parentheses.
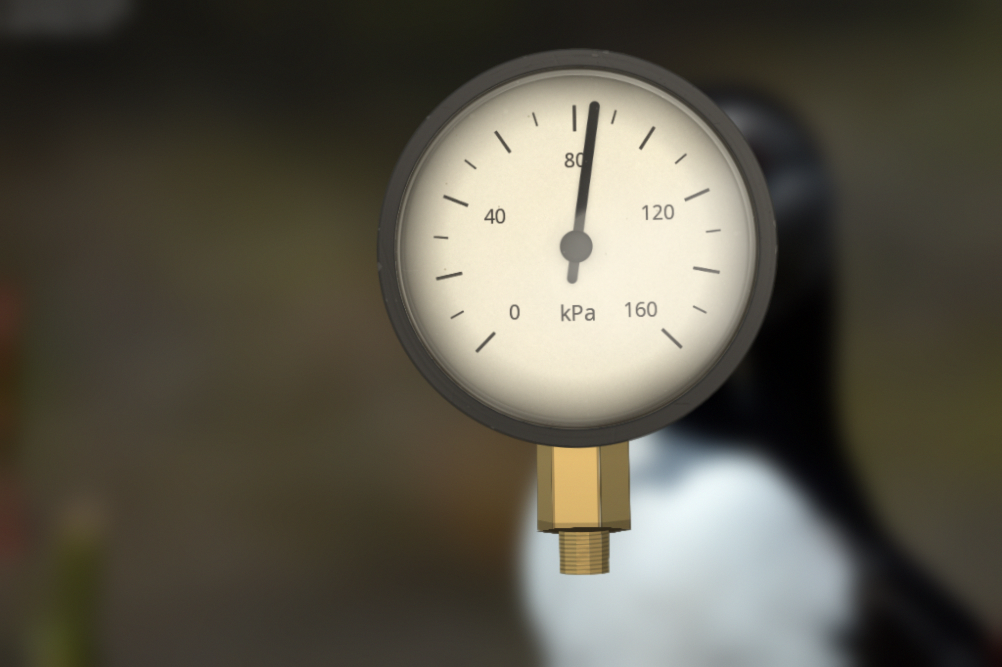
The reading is 85 (kPa)
